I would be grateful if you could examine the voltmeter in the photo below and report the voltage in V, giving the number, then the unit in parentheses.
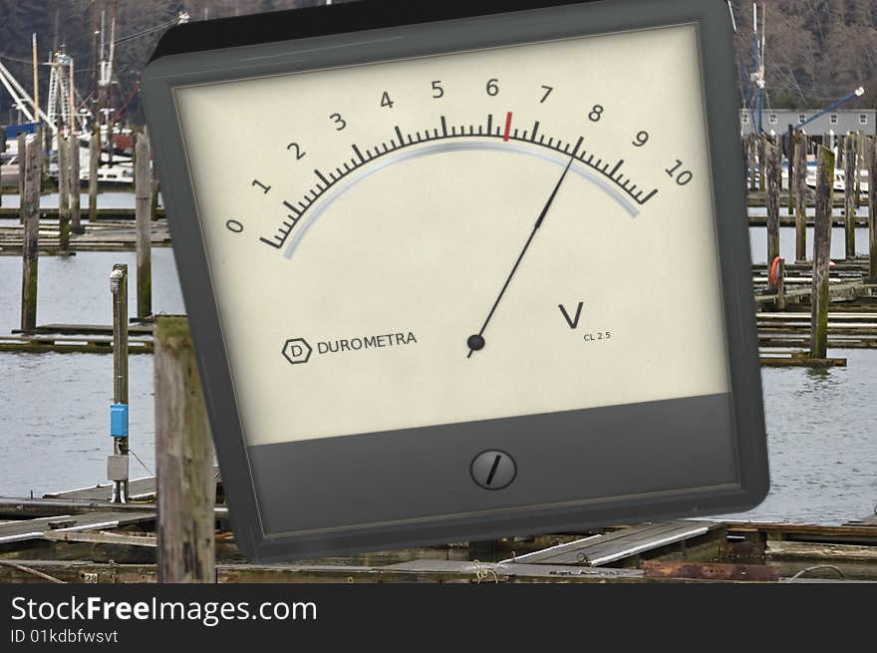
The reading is 8 (V)
